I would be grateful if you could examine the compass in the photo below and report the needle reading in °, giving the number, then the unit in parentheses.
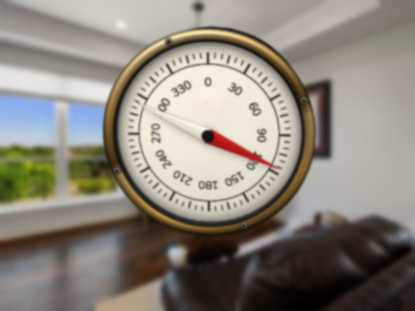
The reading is 115 (°)
